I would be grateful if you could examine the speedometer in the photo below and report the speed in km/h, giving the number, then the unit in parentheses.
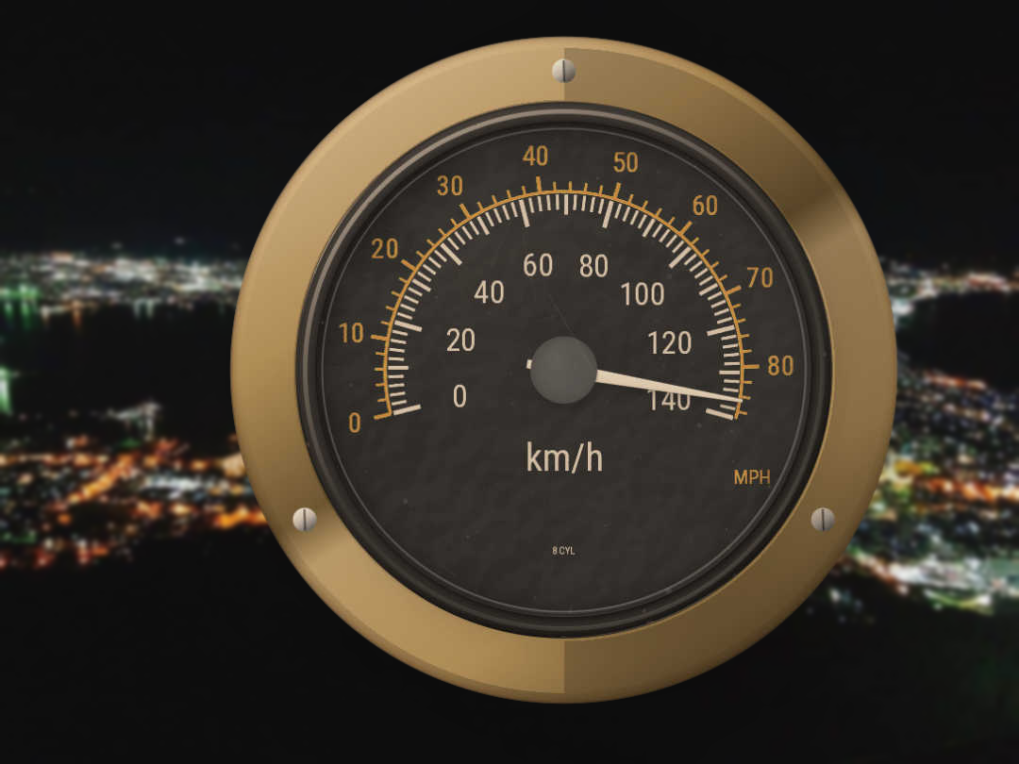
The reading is 136 (km/h)
